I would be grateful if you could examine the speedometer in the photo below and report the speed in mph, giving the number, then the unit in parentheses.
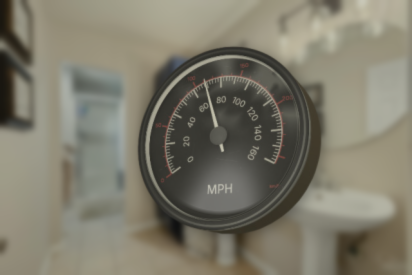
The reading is 70 (mph)
